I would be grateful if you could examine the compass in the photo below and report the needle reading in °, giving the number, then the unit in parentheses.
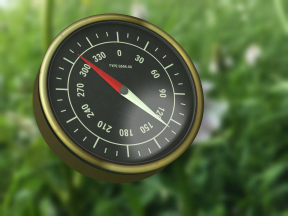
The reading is 310 (°)
